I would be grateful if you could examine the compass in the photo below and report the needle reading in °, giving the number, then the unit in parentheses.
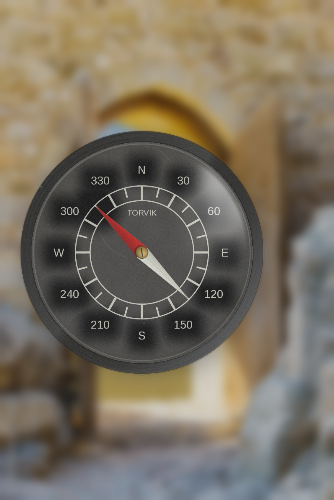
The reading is 315 (°)
